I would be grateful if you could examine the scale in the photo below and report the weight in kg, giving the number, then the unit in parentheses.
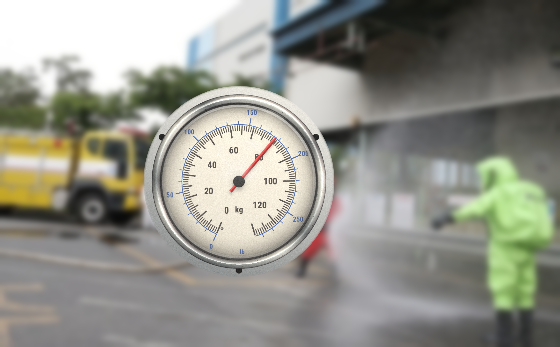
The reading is 80 (kg)
